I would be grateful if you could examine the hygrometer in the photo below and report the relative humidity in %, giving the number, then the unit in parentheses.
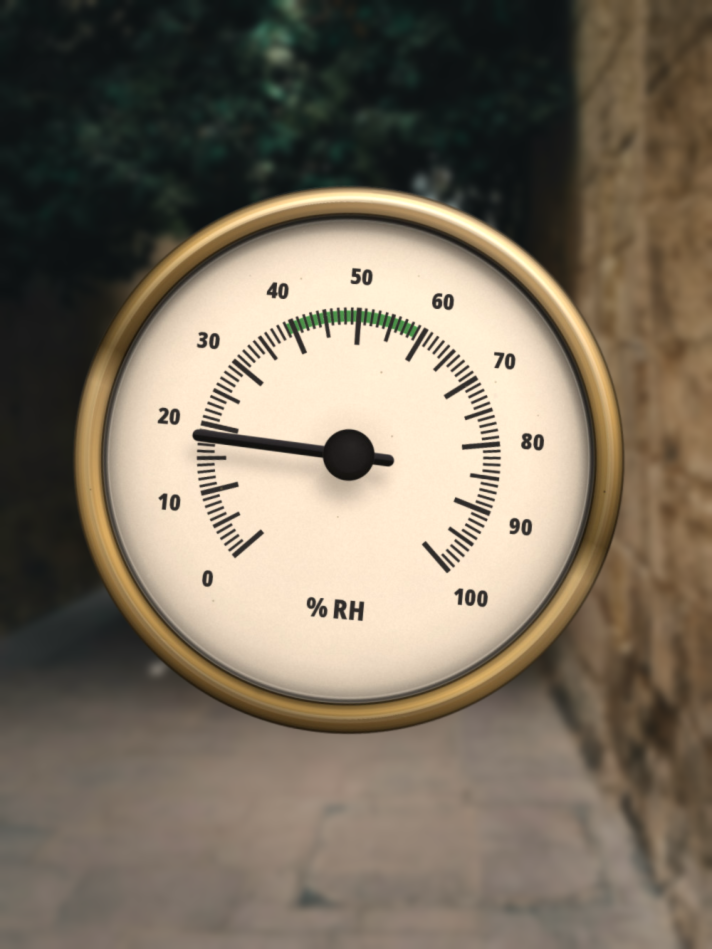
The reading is 18 (%)
